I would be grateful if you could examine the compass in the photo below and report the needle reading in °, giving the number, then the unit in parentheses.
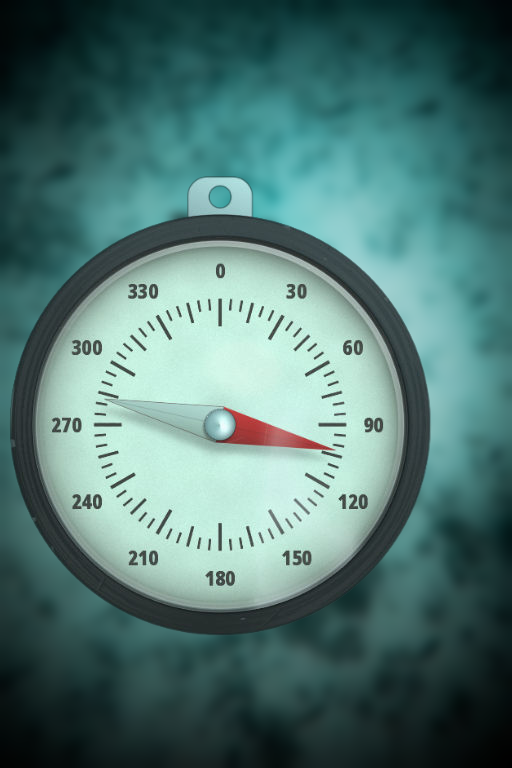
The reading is 102.5 (°)
